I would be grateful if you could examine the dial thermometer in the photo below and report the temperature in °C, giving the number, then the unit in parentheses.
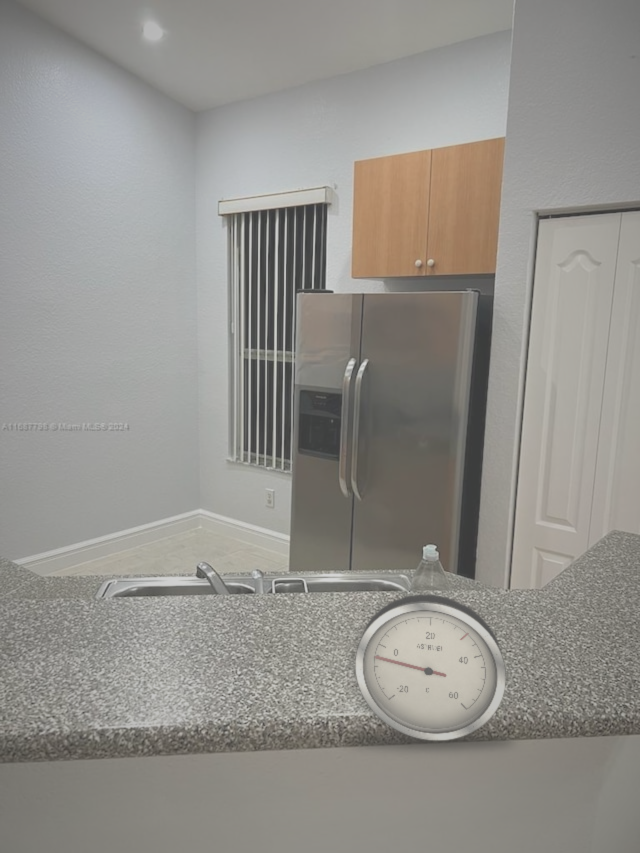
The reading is -4 (°C)
